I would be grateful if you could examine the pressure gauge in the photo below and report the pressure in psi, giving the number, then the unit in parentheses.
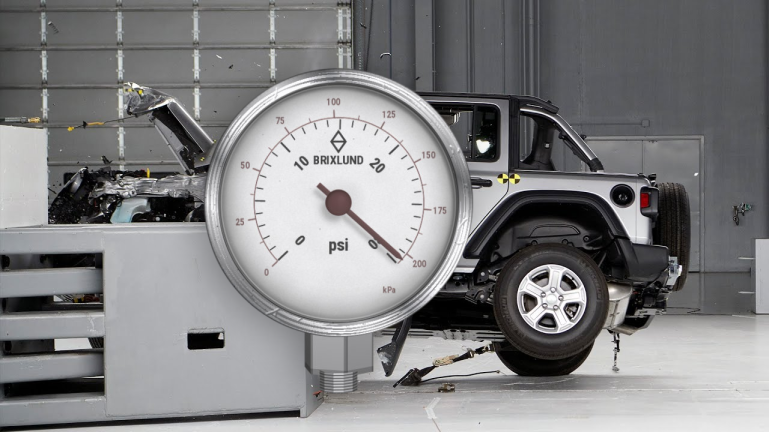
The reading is 29.5 (psi)
